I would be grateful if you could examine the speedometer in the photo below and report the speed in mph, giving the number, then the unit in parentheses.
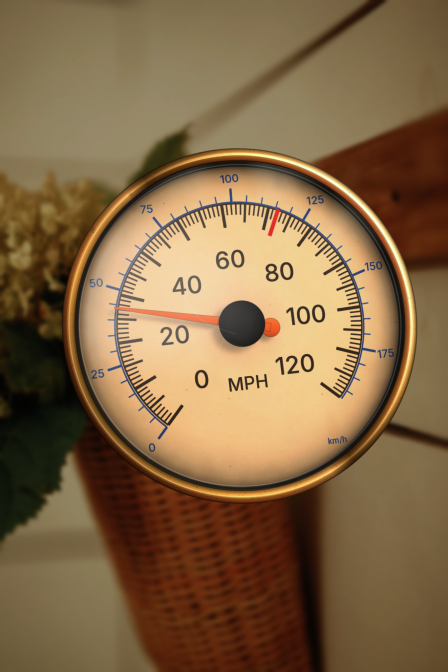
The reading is 27 (mph)
